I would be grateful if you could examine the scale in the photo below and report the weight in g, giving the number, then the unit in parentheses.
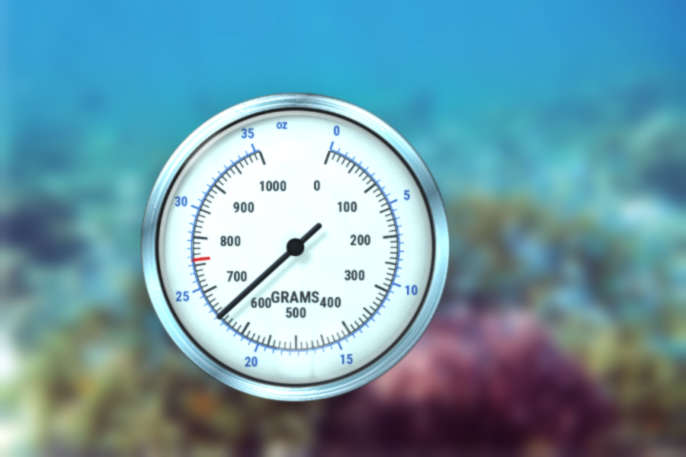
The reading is 650 (g)
